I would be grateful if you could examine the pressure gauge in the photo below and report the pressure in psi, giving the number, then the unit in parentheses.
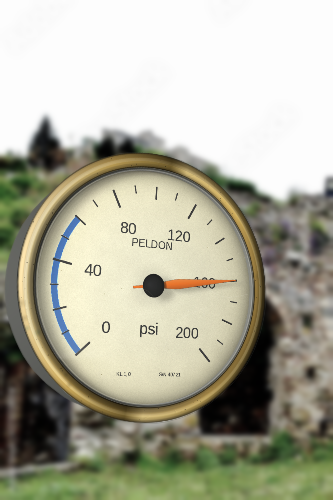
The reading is 160 (psi)
